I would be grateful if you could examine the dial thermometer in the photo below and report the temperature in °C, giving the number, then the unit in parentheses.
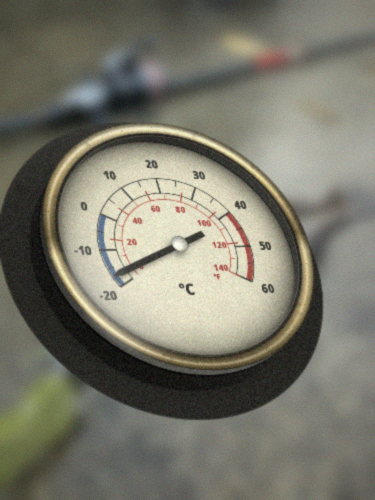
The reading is -17.5 (°C)
